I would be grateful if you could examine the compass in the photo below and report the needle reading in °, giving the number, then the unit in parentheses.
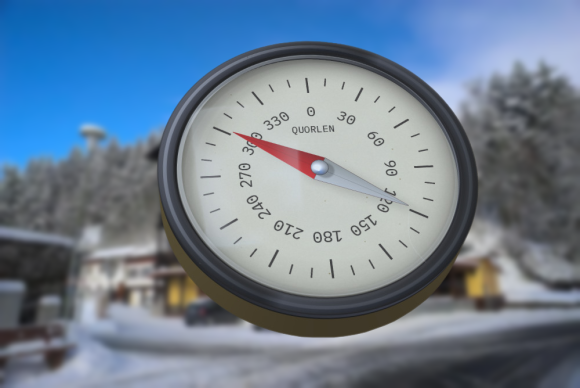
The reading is 300 (°)
